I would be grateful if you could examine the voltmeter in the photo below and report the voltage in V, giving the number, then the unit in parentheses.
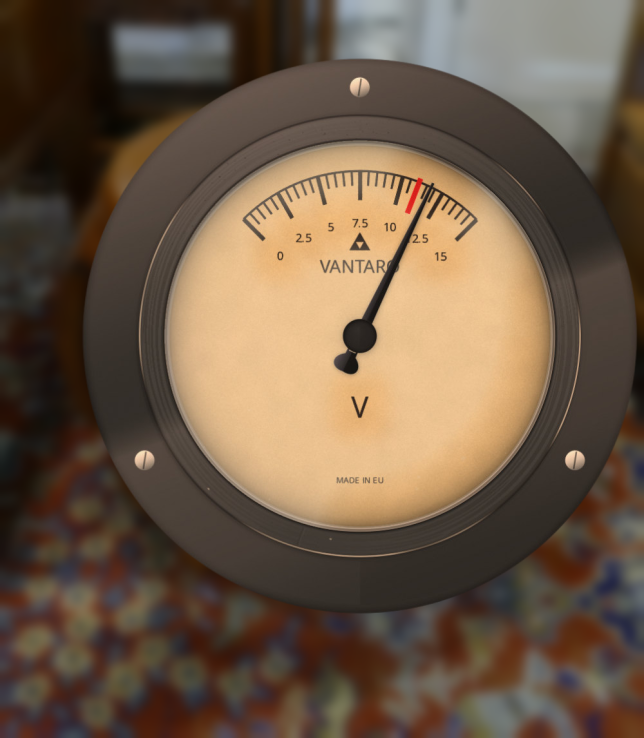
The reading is 11.75 (V)
